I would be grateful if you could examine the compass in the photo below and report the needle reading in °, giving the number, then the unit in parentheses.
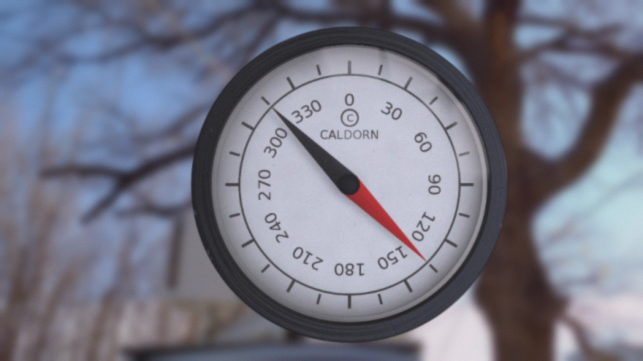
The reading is 135 (°)
